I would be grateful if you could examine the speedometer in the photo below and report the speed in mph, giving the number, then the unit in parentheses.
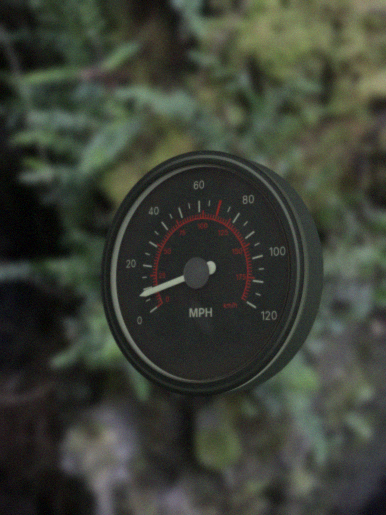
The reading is 7.5 (mph)
